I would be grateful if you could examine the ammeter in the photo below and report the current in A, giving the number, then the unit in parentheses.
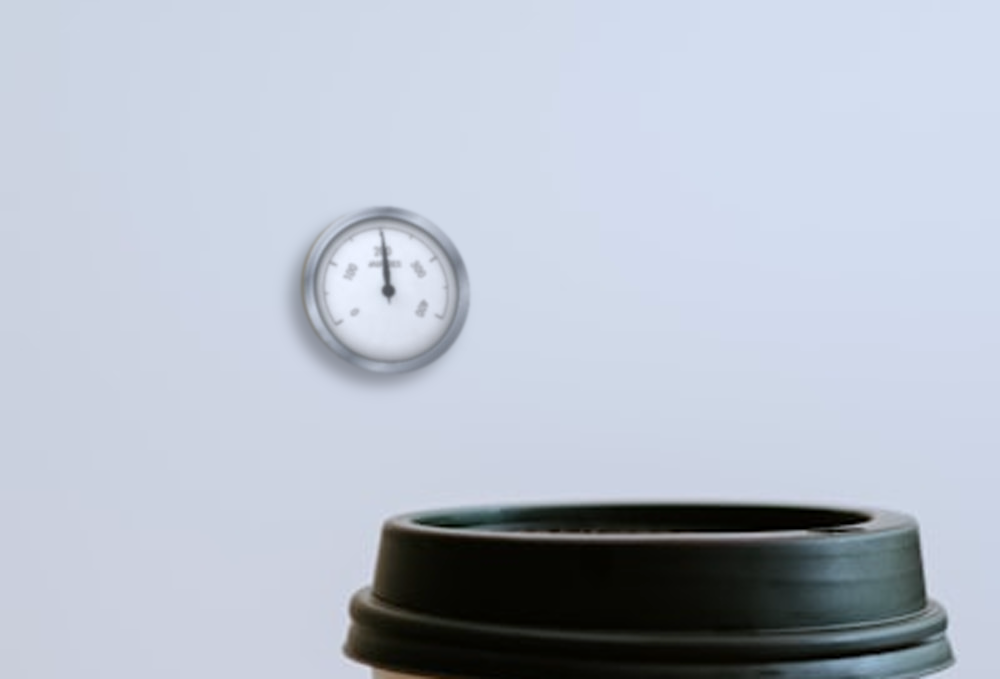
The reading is 200 (A)
